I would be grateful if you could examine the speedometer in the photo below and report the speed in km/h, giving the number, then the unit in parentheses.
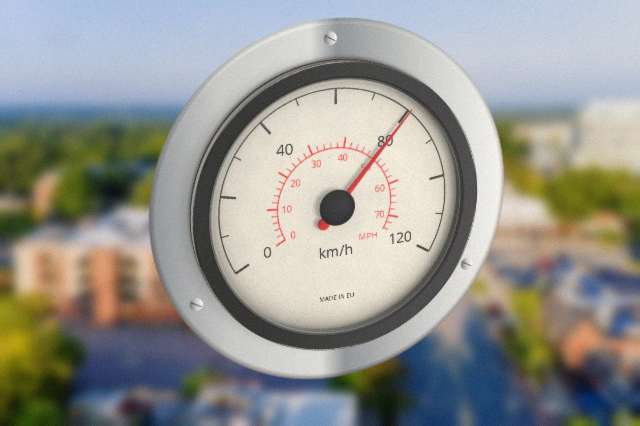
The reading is 80 (km/h)
